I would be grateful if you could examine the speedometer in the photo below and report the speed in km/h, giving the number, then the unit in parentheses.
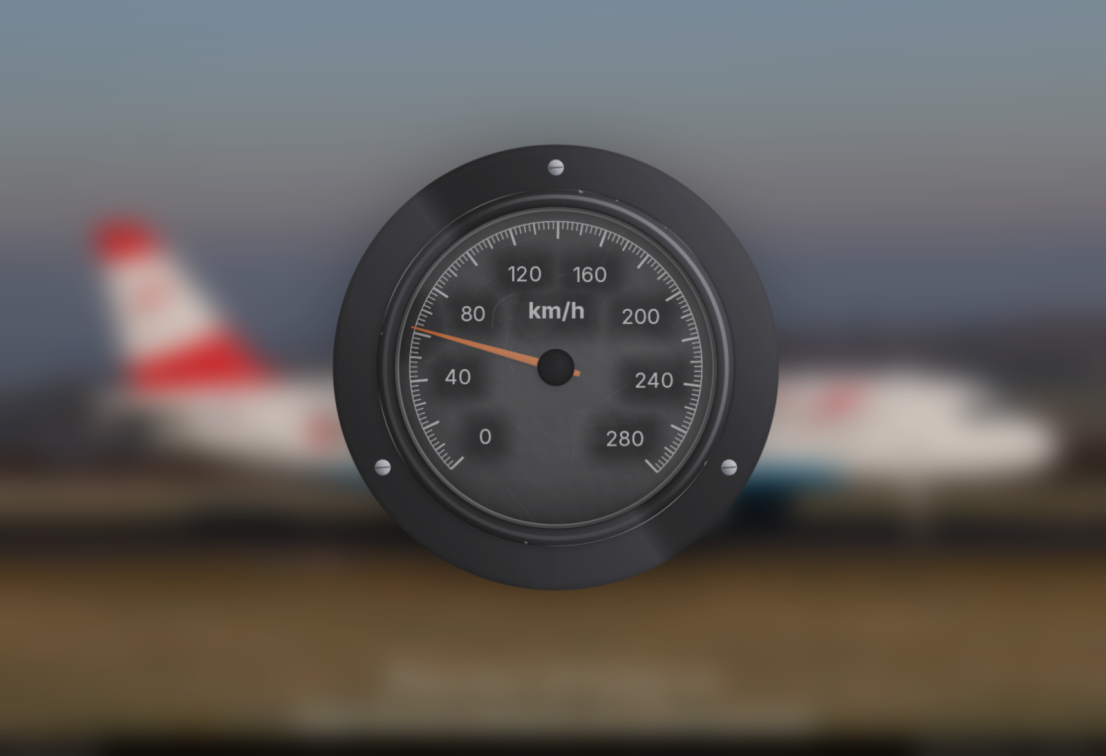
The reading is 62 (km/h)
